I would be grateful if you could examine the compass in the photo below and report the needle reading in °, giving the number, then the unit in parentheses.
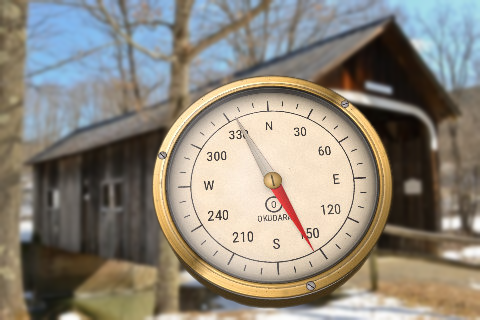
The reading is 155 (°)
